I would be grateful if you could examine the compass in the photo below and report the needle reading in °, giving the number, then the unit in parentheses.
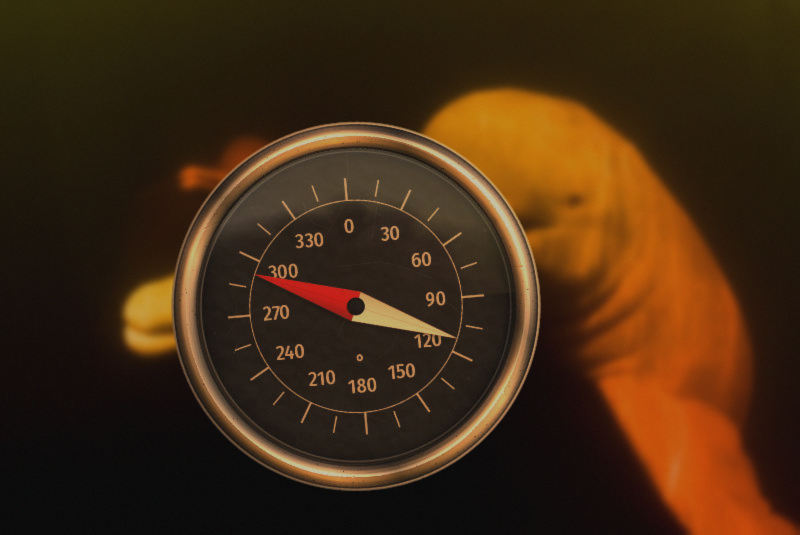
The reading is 292.5 (°)
